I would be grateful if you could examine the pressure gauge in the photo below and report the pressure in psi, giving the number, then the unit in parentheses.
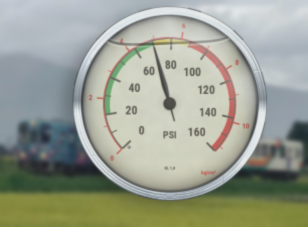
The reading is 70 (psi)
